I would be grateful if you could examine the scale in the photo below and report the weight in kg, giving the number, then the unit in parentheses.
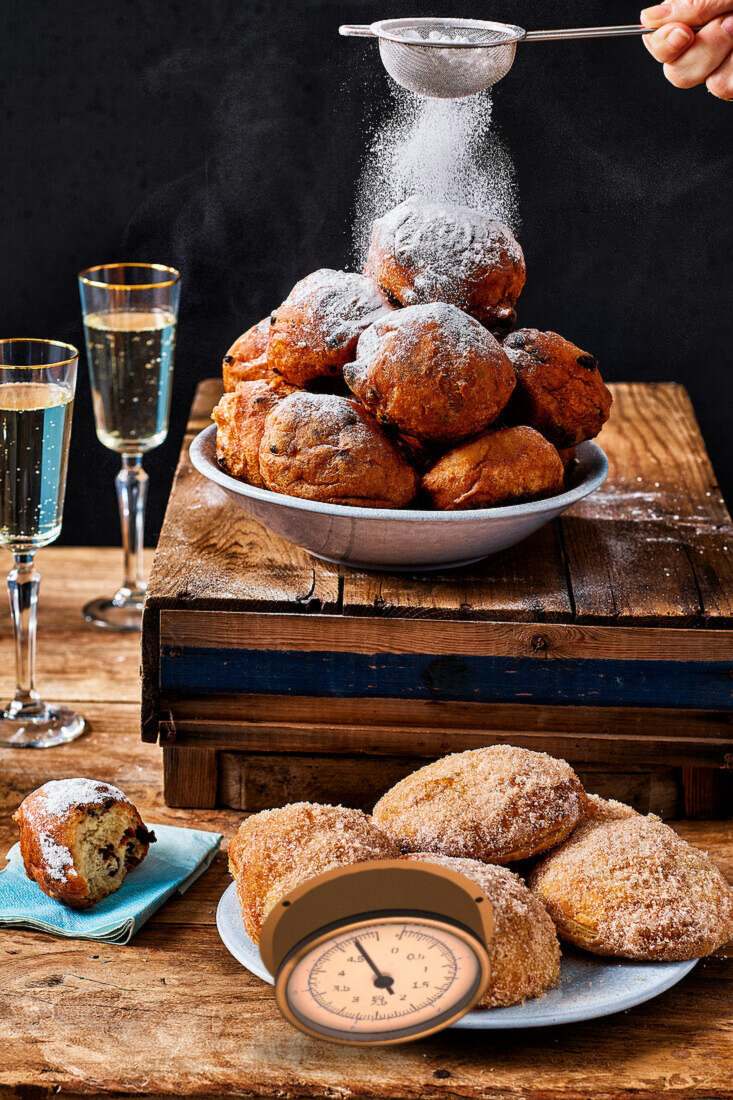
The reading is 4.75 (kg)
